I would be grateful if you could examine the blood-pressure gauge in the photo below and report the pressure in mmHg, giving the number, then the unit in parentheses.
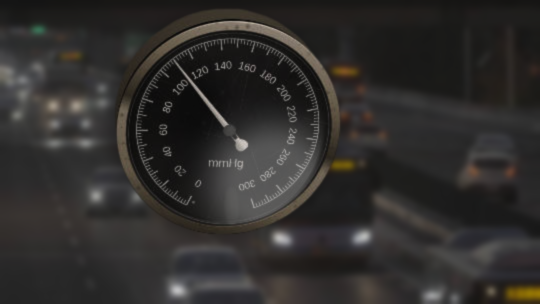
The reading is 110 (mmHg)
